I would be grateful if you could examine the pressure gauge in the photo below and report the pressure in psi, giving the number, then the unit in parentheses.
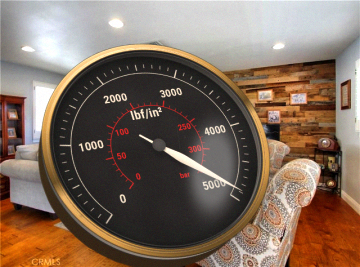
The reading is 4900 (psi)
